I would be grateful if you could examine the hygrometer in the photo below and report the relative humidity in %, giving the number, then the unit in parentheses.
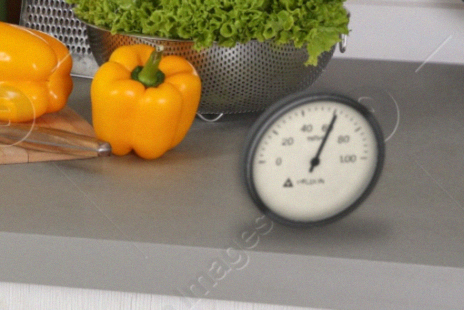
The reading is 60 (%)
